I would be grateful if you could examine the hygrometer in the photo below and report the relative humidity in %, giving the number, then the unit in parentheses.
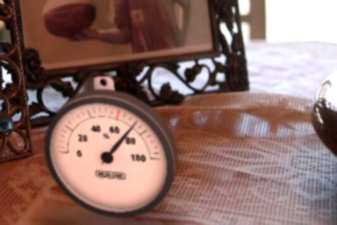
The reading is 72 (%)
